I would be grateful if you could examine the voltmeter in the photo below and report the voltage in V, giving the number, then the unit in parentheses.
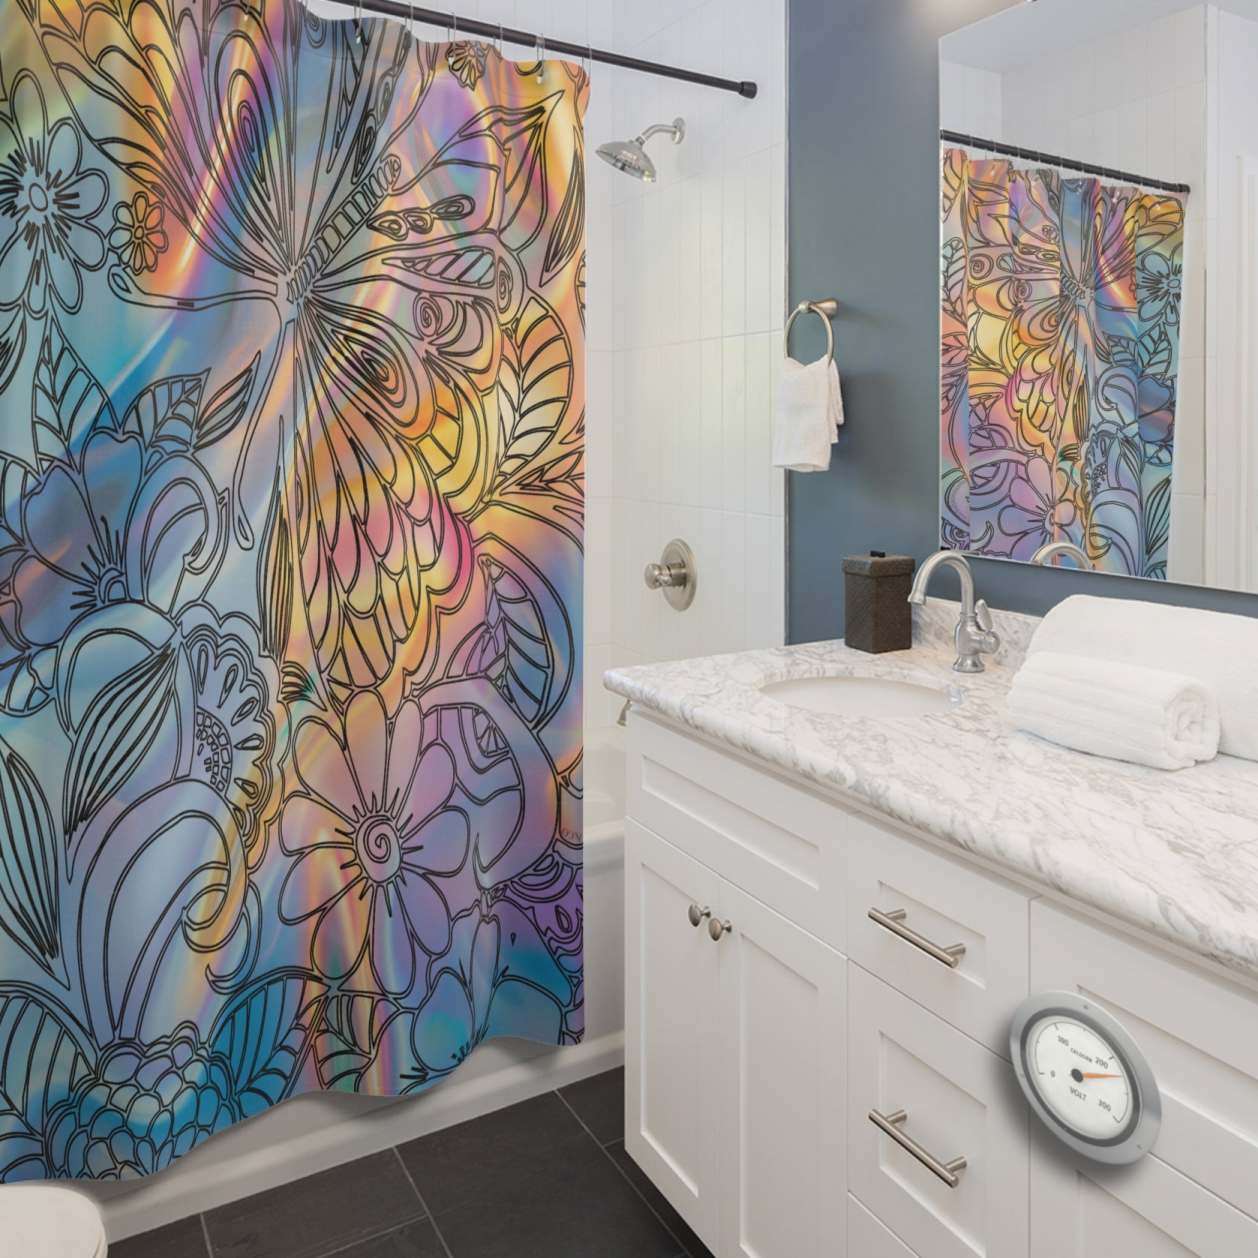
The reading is 225 (V)
